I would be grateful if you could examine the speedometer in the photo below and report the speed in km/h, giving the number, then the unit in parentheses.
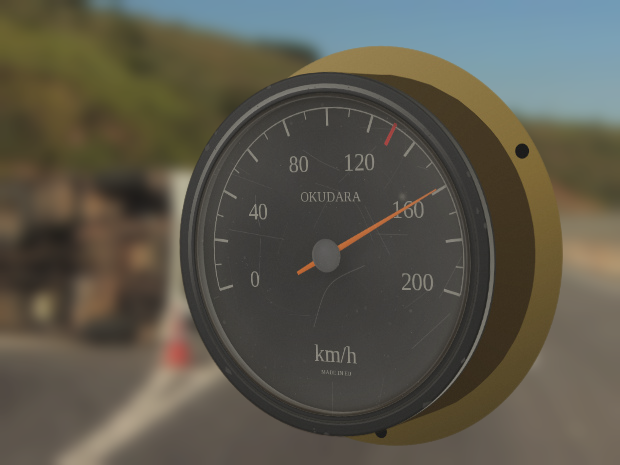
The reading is 160 (km/h)
